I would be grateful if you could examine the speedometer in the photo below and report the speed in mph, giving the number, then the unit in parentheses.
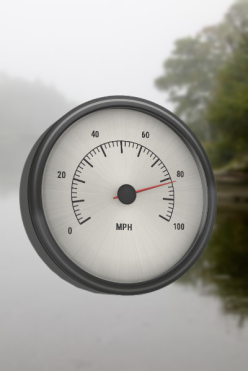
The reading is 82 (mph)
